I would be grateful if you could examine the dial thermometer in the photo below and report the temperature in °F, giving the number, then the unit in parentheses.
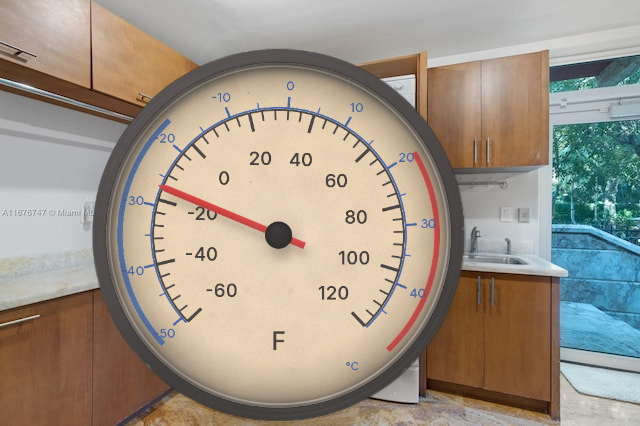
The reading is -16 (°F)
